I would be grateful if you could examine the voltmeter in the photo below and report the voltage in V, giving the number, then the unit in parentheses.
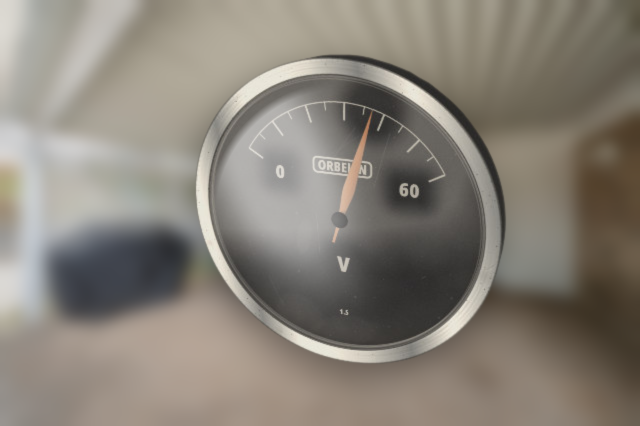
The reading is 37.5 (V)
